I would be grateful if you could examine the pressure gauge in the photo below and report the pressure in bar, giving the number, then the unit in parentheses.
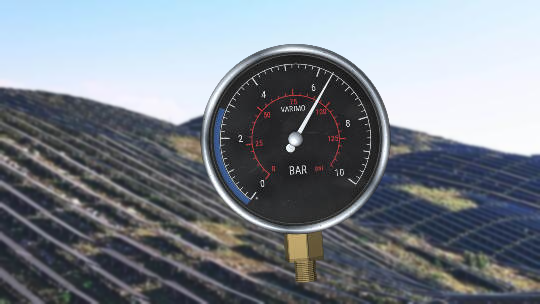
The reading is 6.4 (bar)
